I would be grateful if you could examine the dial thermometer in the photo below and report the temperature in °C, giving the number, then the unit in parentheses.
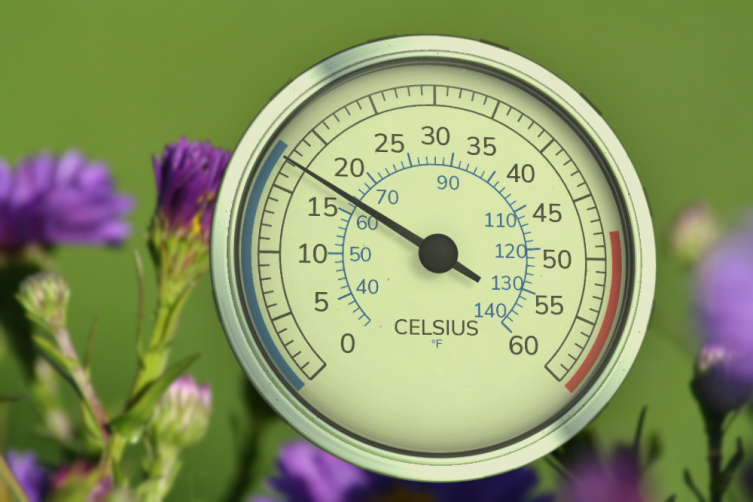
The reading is 17 (°C)
